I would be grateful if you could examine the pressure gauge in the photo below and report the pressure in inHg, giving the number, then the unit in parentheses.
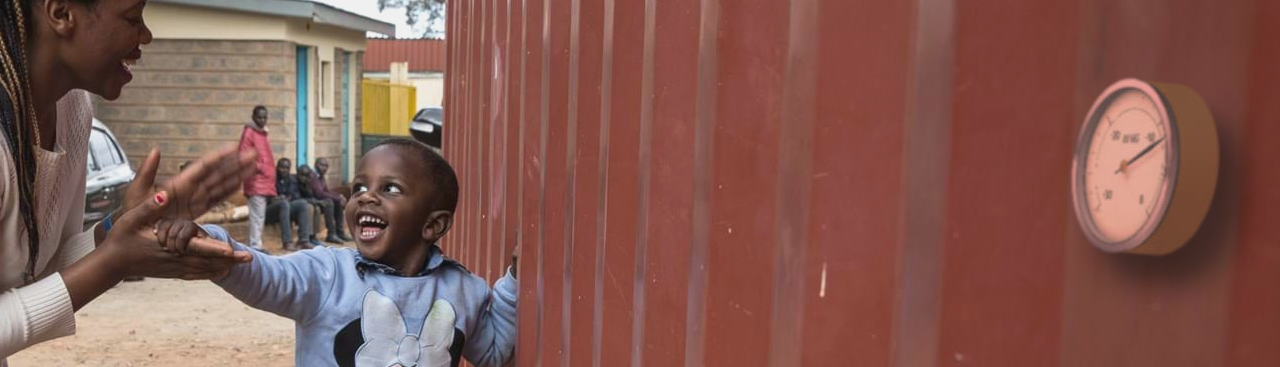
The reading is -8 (inHg)
